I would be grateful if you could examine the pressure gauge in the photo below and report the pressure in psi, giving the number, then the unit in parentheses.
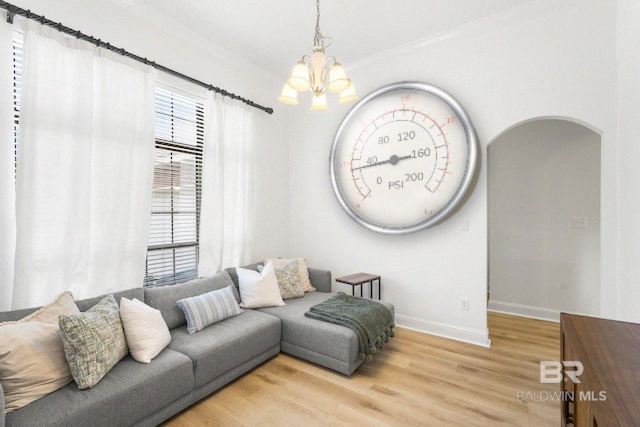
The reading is 30 (psi)
